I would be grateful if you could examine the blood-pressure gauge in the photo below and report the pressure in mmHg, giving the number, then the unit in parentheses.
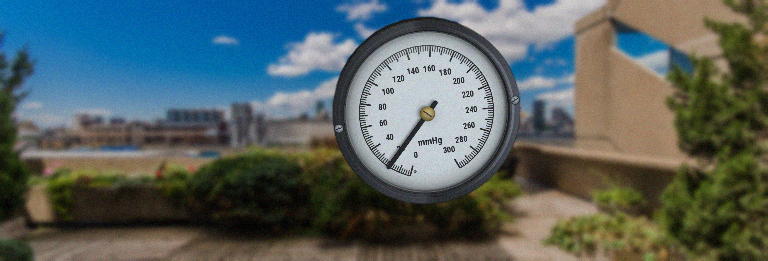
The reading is 20 (mmHg)
